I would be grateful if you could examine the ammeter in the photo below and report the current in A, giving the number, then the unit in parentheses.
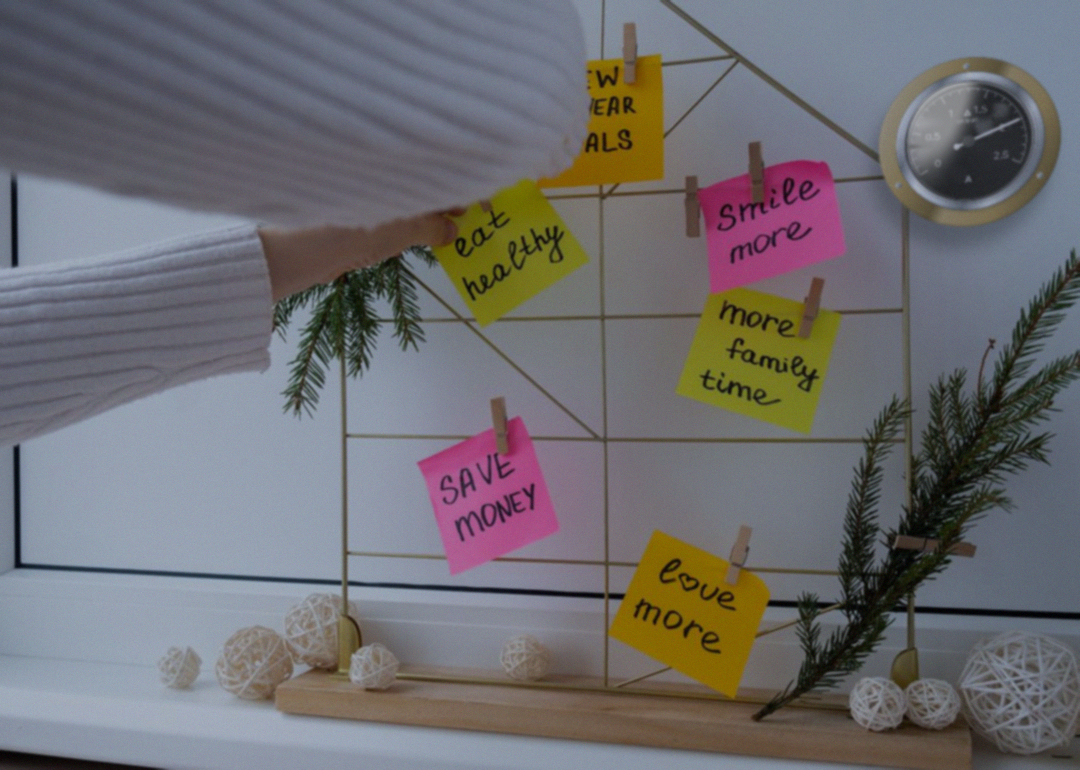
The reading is 2 (A)
